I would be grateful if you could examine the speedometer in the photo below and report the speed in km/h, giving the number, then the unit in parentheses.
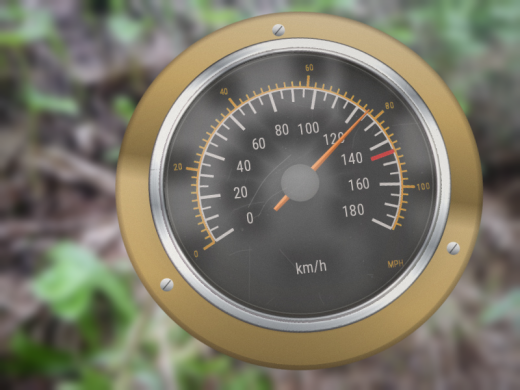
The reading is 125 (km/h)
